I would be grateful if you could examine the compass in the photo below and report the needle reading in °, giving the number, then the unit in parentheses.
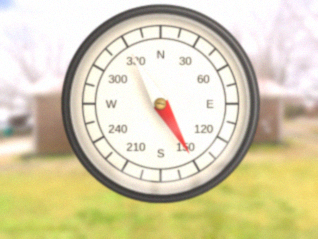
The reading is 150 (°)
